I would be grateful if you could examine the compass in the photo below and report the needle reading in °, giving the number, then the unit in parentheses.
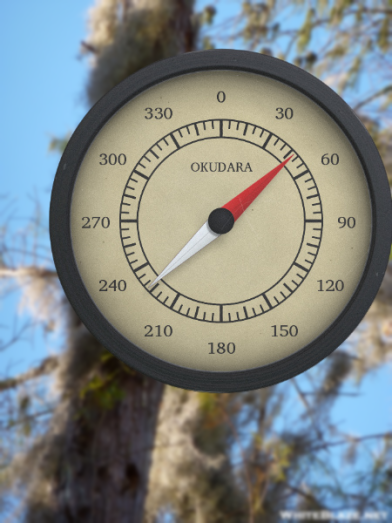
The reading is 47.5 (°)
